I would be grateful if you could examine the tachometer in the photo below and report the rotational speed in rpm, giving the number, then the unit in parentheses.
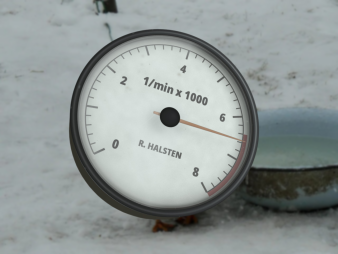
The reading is 6600 (rpm)
